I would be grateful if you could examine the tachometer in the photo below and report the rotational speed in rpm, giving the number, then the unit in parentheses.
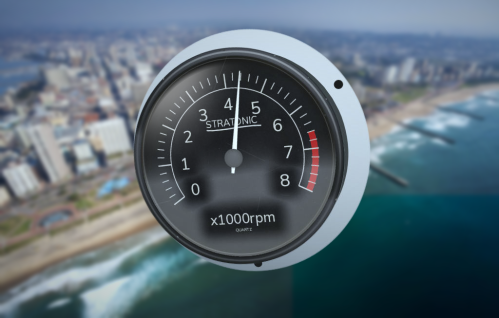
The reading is 4400 (rpm)
